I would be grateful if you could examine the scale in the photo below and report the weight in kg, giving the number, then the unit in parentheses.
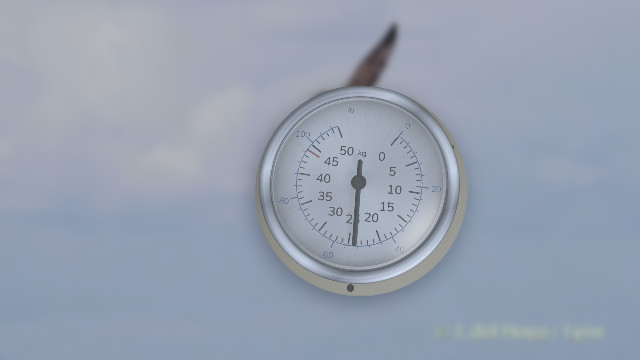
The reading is 24 (kg)
